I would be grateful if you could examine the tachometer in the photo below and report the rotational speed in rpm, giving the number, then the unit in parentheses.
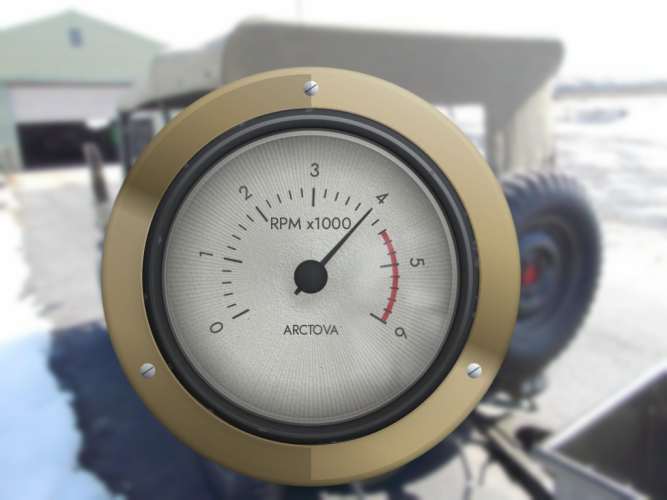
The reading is 4000 (rpm)
